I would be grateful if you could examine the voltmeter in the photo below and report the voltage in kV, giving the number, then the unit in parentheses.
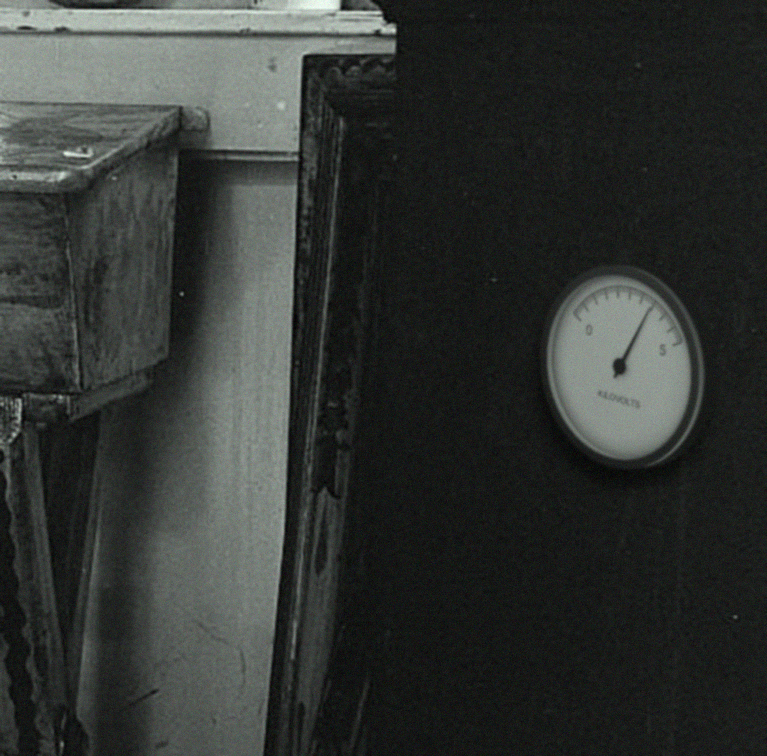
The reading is 3.5 (kV)
